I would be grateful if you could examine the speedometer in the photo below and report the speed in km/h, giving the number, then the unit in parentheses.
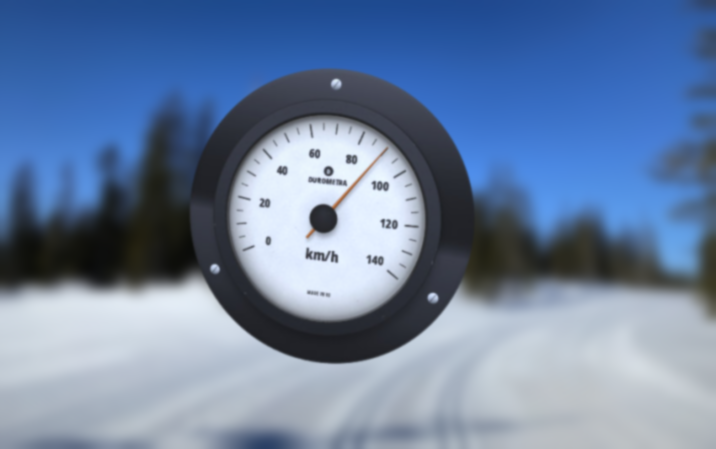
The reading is 90 (km/h)
